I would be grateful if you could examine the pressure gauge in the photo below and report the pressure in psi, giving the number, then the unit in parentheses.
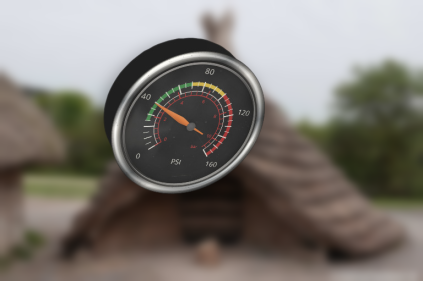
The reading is 40 (psi)
